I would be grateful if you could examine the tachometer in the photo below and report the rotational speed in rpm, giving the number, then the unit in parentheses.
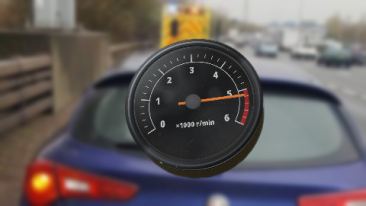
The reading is 5200 (rpm)
